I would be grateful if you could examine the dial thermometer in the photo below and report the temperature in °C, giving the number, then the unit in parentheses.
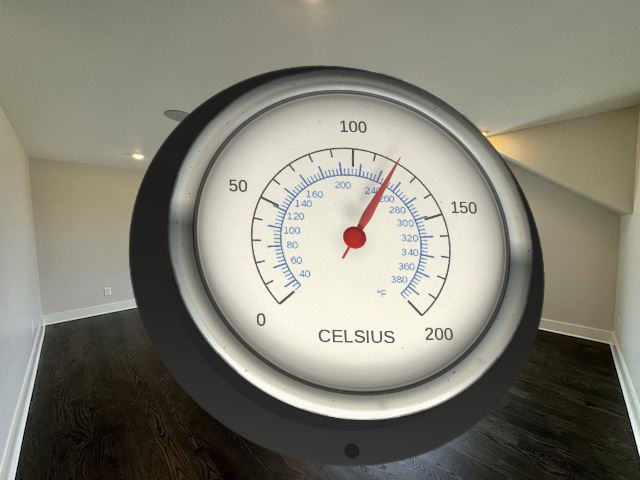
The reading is 120 (°C)
